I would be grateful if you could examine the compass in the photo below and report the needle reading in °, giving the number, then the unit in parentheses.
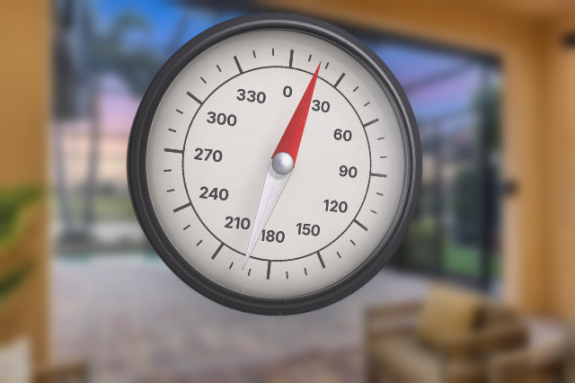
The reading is 15 (°)
